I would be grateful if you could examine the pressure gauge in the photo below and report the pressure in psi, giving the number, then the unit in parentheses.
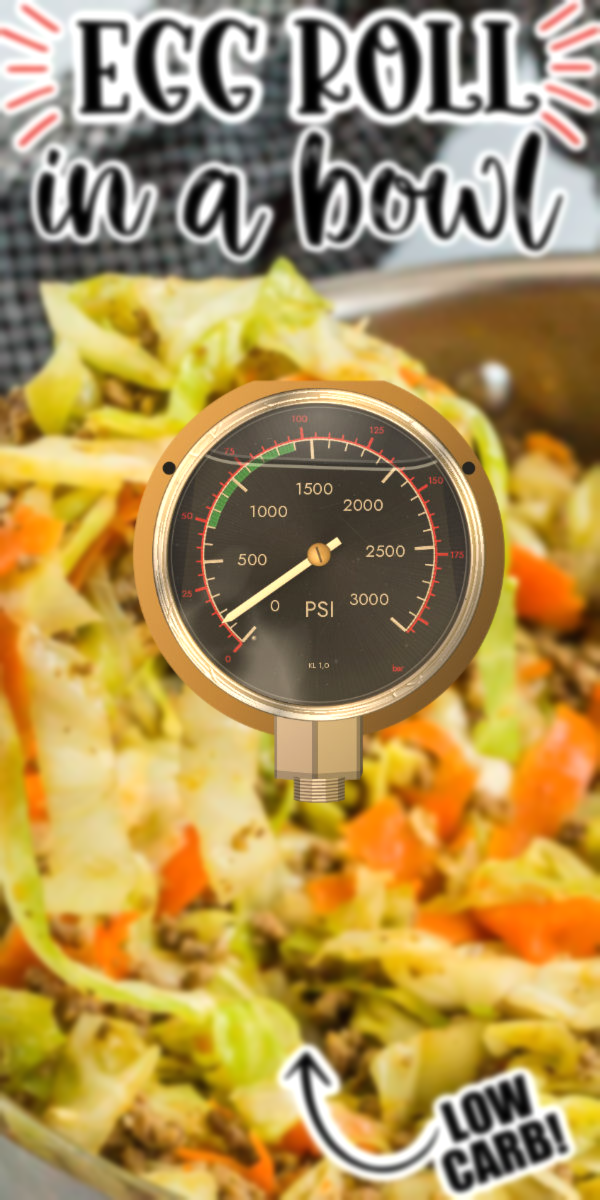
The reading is 150 (psi)
